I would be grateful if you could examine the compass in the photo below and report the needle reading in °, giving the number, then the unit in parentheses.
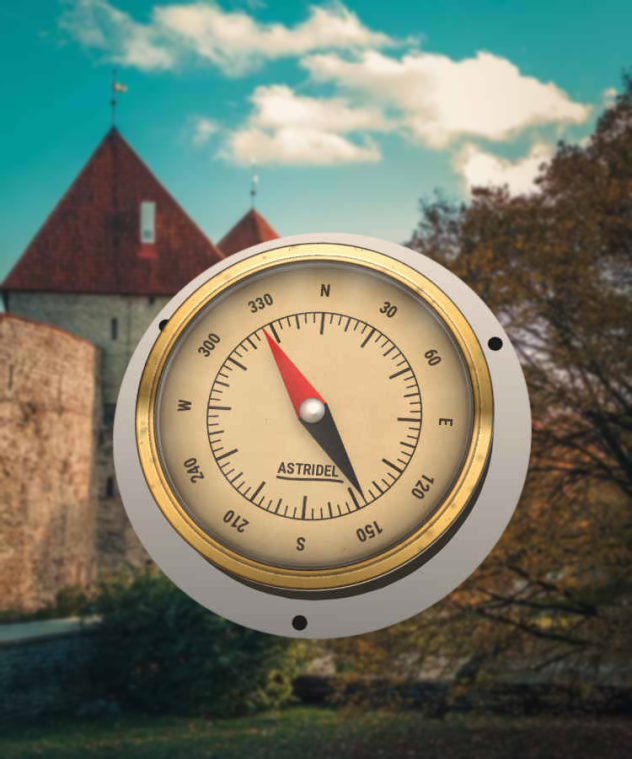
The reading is 325 (°)
